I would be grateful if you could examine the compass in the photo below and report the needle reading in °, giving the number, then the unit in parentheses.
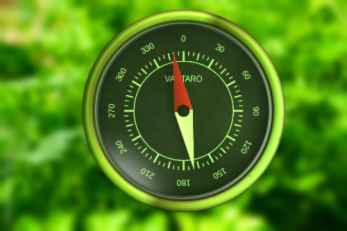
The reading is 350 (°)
